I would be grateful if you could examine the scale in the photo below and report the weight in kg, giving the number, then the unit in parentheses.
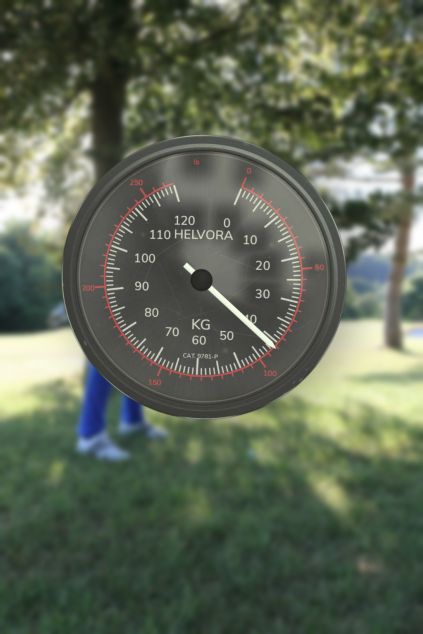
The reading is 41 (kg)
